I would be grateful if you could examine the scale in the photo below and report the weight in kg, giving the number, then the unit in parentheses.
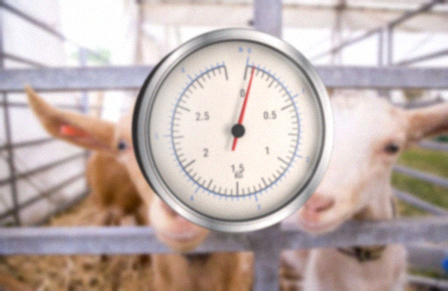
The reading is 0.05 (kg)
